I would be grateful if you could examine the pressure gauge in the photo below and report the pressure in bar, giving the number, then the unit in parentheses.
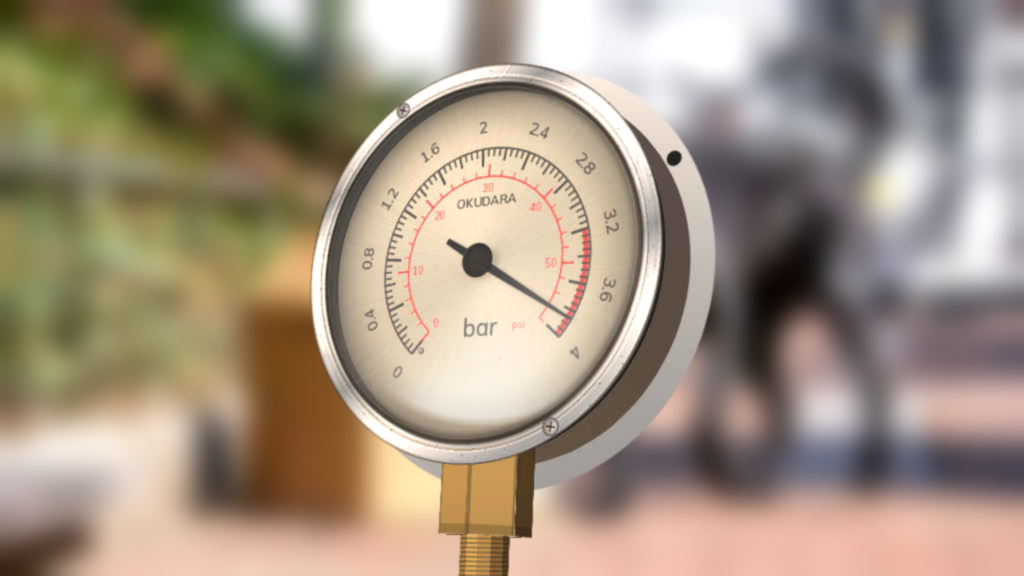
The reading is 3.85 (bar)
